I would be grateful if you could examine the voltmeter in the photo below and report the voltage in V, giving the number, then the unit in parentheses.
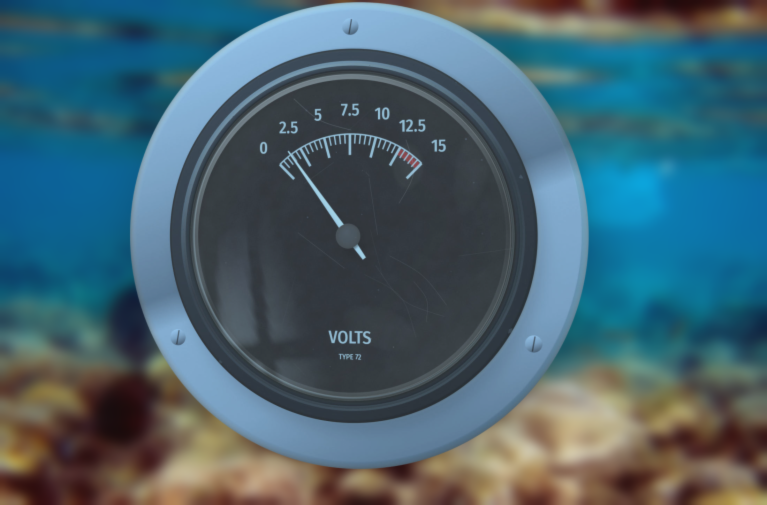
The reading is 1.5 (V)
